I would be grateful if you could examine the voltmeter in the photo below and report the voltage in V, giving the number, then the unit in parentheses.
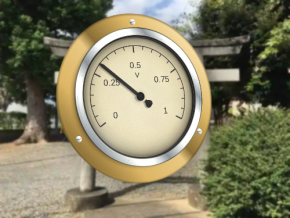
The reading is 0.3 (V)
